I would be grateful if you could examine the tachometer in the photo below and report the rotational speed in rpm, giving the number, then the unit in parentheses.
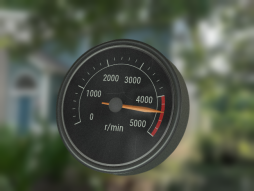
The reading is 4400 (rpm)
